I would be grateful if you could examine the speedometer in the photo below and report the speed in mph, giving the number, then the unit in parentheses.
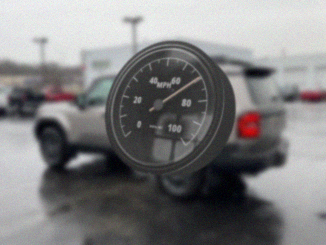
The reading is 70 (mph)
